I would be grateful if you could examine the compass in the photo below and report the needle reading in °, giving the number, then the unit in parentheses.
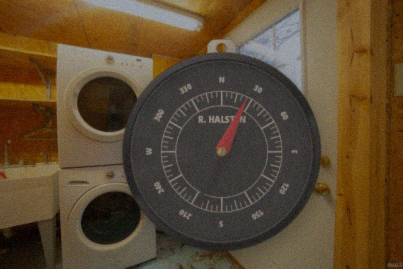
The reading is 25 (°)
